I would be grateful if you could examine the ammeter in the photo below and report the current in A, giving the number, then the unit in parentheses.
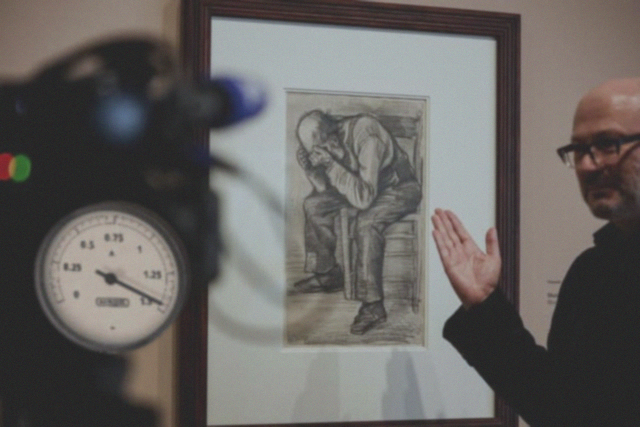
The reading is 1.45 (A)
